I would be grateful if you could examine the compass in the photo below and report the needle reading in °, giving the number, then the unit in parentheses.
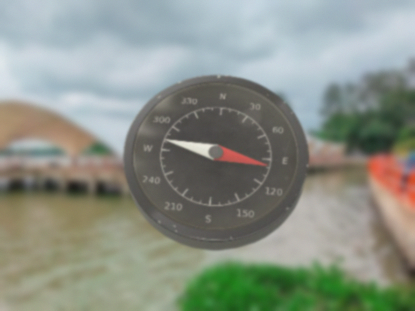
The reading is 100 (°)
